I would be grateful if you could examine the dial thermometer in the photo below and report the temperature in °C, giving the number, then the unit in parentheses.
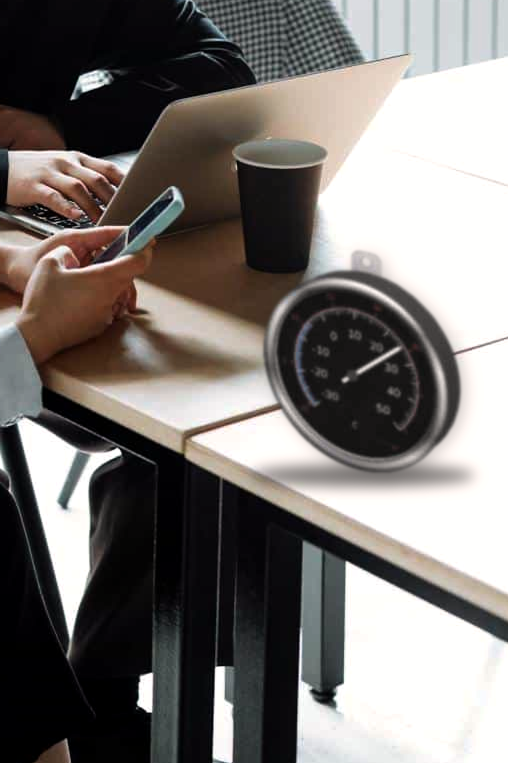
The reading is 25 (°C)
